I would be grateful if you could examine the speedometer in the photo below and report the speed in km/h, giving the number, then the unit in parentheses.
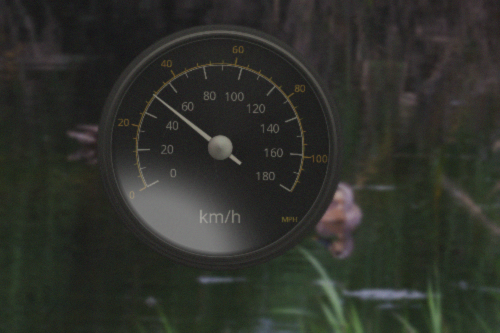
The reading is 50 (km/h)
